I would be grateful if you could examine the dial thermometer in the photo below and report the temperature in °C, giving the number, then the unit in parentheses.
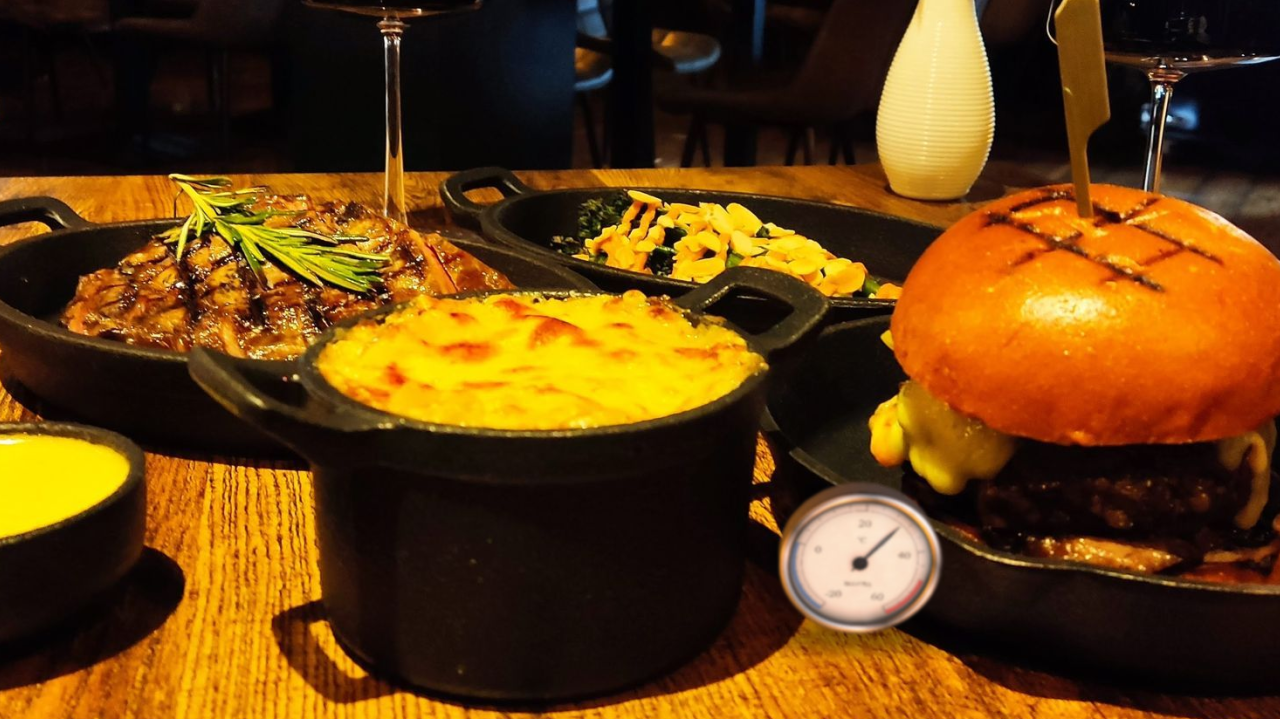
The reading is 30 (°C)
